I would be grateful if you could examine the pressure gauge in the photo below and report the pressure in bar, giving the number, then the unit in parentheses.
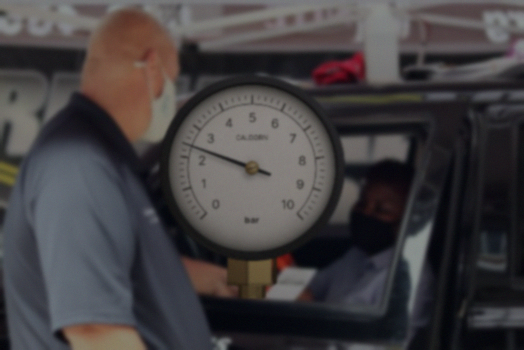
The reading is 2.4 (bar)
